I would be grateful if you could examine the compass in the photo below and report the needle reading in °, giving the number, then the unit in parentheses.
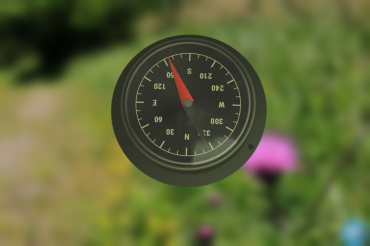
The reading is 155 (°)
